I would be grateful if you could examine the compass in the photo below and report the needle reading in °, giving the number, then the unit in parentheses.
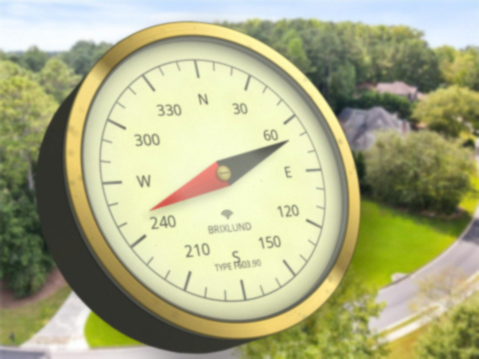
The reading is 250 (°)
